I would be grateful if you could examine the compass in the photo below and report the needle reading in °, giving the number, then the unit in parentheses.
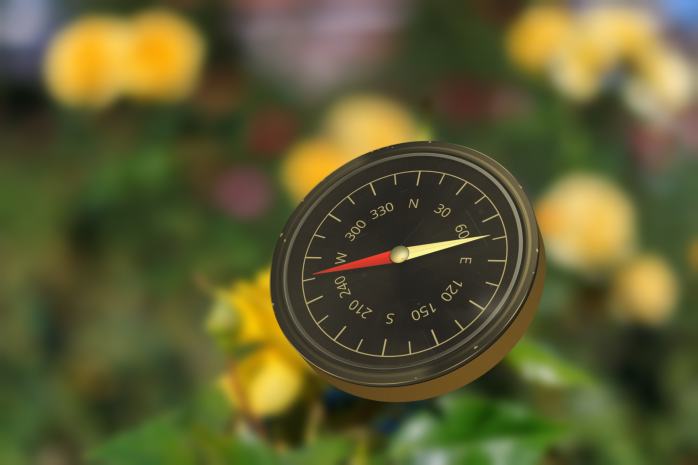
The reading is 255 (°)
